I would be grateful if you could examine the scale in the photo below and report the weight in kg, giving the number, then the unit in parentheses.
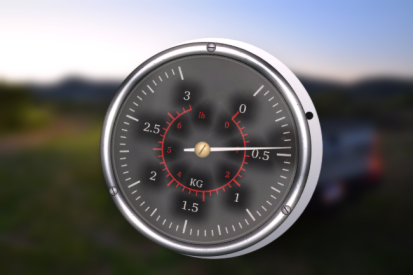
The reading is 0.45 (kg)
